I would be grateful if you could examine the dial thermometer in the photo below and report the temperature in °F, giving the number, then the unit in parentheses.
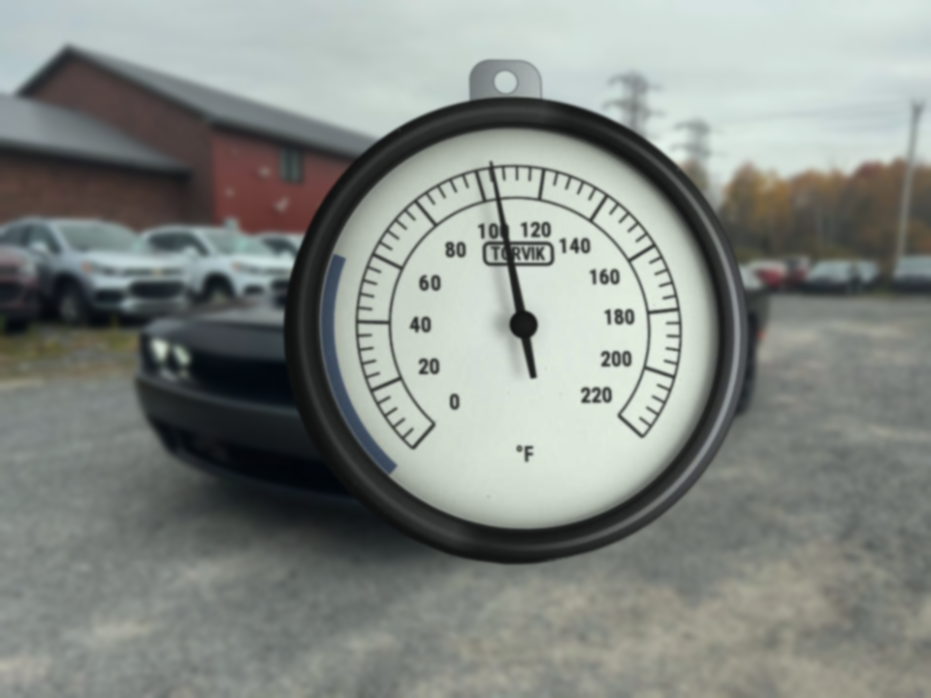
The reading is 104 (°F)
